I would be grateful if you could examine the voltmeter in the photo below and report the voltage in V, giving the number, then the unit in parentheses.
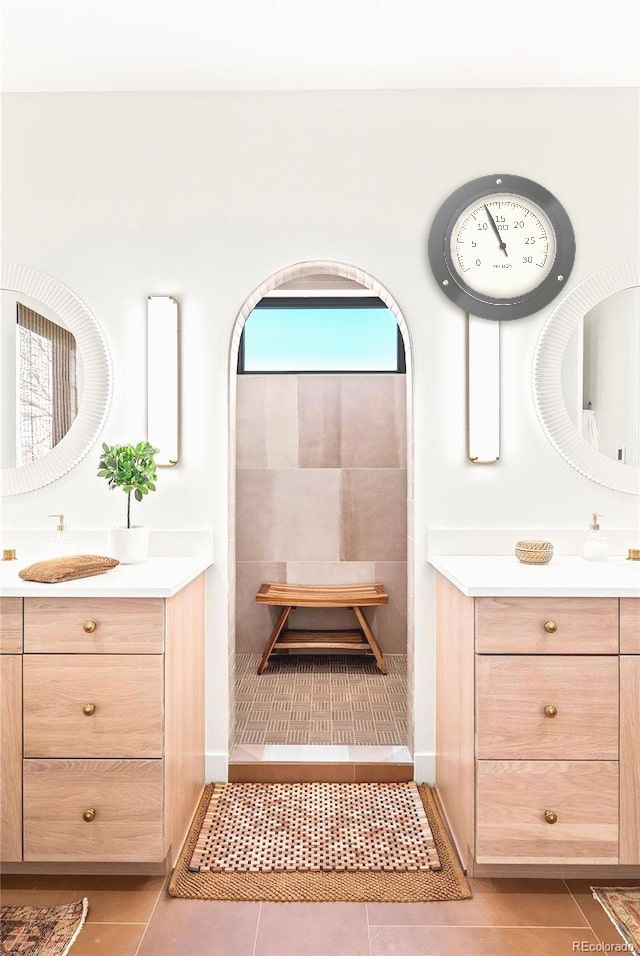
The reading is 12.5 (V)
